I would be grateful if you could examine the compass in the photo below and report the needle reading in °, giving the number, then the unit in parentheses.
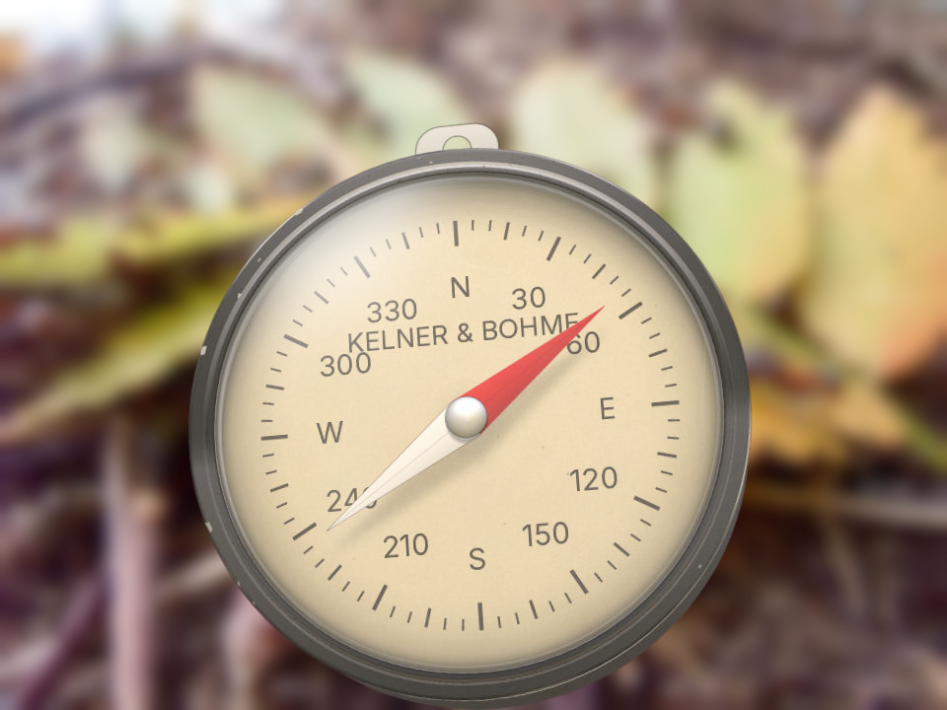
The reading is 55 (°)
